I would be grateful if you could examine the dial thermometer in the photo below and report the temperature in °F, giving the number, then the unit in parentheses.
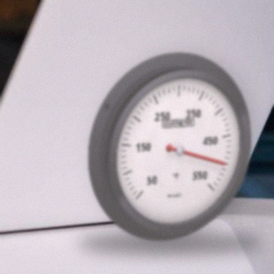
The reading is 500 (°F)
